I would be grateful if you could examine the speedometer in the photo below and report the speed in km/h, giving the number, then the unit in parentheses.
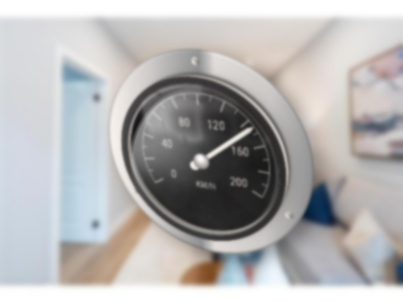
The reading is 145 (km/h)
